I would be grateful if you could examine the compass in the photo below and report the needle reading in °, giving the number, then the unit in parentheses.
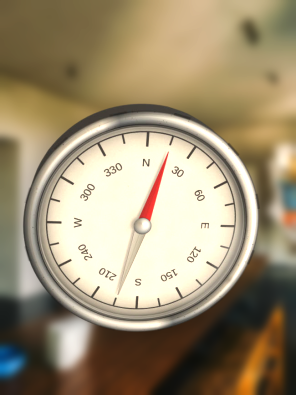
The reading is 15 (°)
